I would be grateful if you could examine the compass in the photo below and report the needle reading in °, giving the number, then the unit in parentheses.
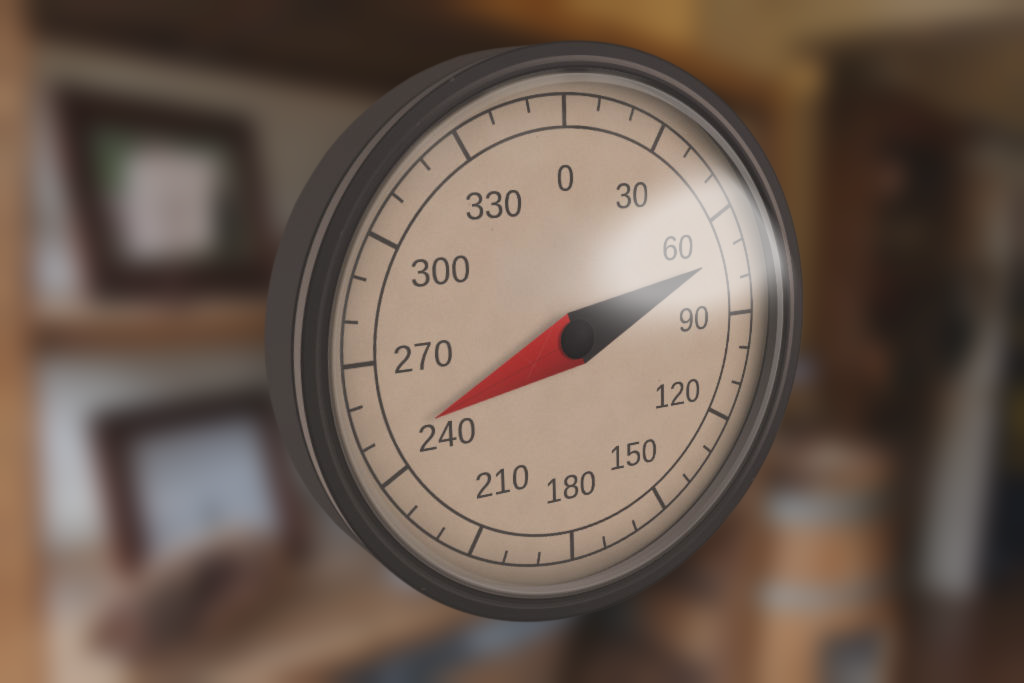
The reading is 250 (°)
